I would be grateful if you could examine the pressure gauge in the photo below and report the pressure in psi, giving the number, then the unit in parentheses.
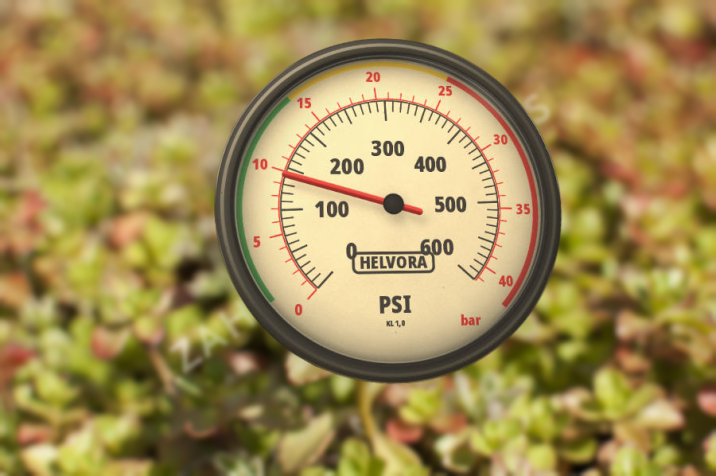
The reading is 140 (psi)
